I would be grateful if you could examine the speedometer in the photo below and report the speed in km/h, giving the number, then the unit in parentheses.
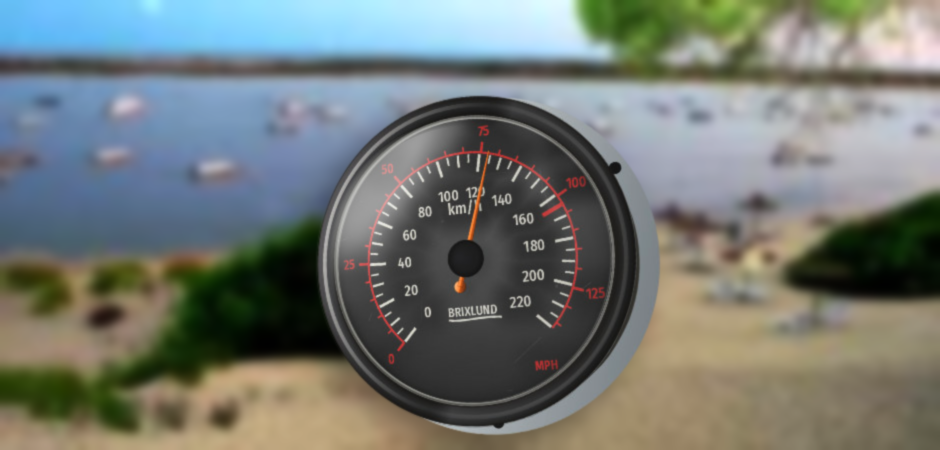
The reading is 125 (km/h)
